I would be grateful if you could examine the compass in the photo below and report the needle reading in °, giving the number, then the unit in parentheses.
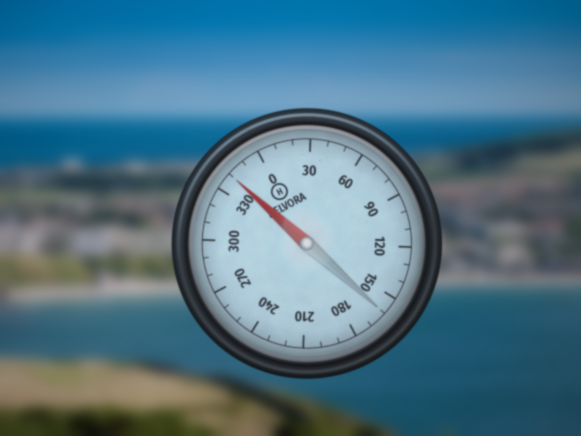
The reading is 340 (°)
